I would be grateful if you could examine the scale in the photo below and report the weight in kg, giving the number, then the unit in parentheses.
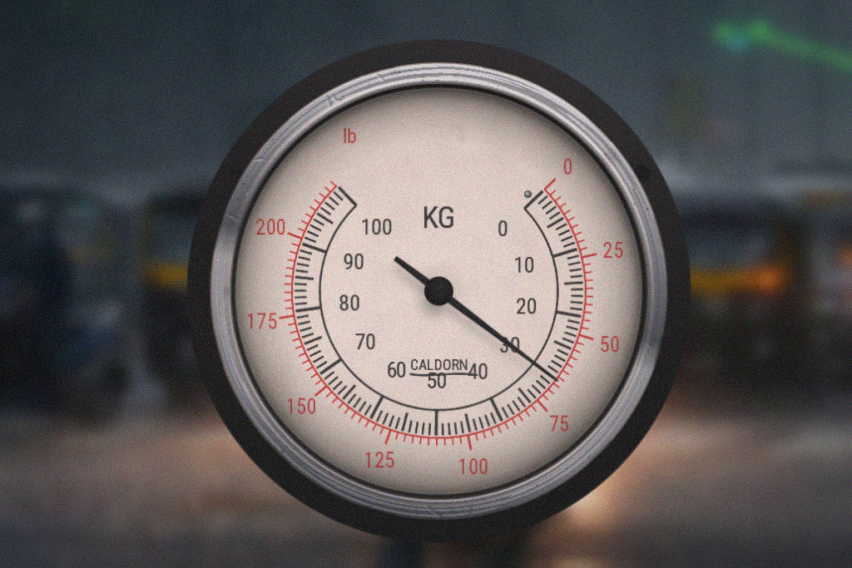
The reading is 30 (kg)
